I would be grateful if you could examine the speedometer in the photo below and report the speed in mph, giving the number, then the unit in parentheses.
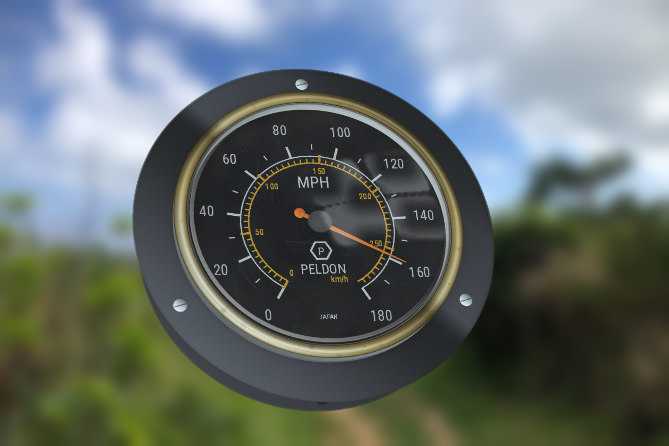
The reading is 160 (mph)
